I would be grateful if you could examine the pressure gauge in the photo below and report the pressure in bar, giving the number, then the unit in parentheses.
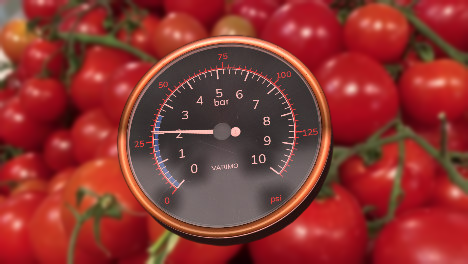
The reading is 2 (bar)
